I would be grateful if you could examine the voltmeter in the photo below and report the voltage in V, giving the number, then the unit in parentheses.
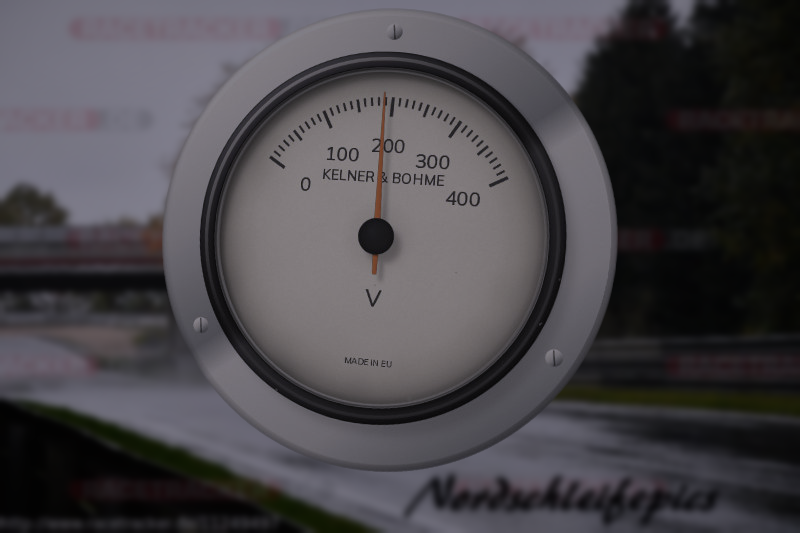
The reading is 190 (V)
